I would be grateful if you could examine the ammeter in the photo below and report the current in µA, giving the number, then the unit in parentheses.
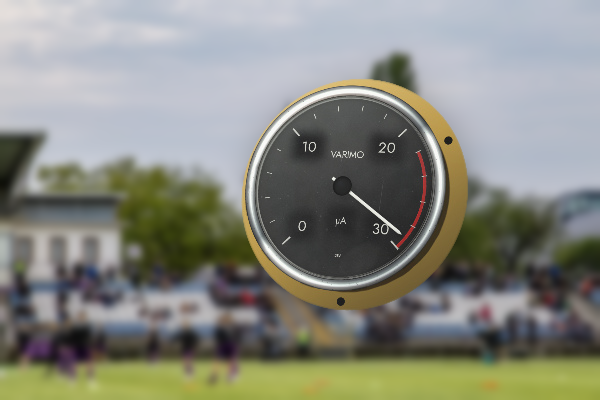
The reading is 29 (µA)
